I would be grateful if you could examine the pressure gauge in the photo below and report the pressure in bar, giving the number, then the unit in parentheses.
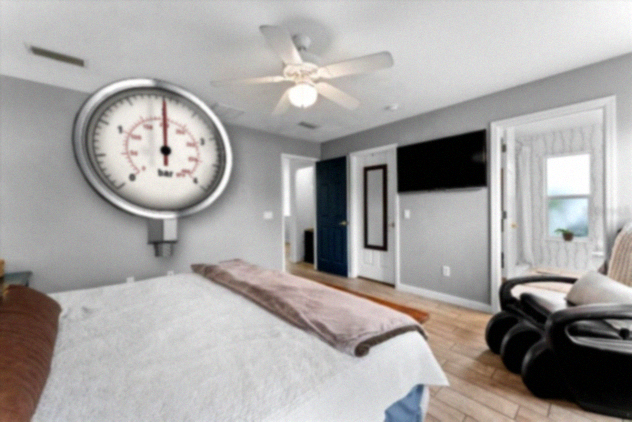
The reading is 2 (bar)
